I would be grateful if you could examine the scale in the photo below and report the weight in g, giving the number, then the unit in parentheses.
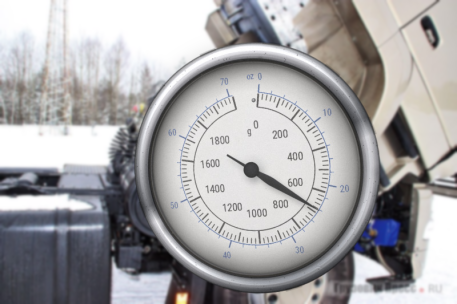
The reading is 680 (g)
